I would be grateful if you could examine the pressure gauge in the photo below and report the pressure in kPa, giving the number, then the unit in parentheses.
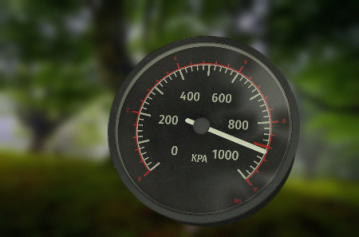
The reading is 900 (kPa)
